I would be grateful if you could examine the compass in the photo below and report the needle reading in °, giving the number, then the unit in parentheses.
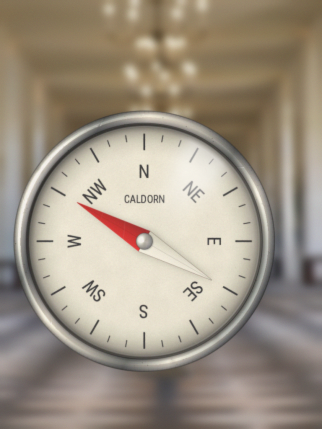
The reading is 300 (°)
